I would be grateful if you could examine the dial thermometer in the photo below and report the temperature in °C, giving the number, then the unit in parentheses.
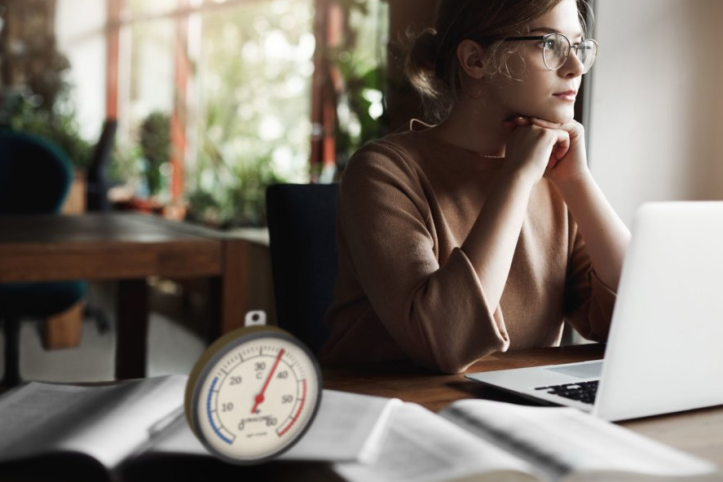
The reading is 35 (°C)
